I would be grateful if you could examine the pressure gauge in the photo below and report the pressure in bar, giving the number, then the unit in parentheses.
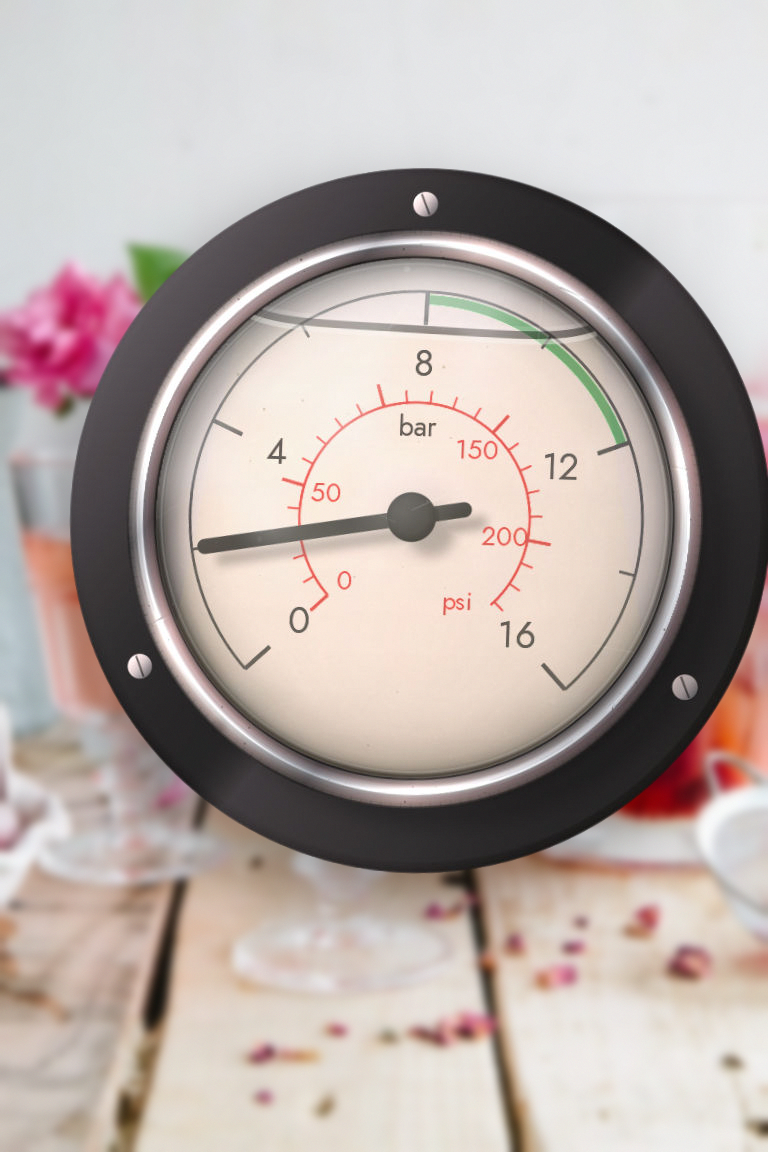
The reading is 2 (bar)
